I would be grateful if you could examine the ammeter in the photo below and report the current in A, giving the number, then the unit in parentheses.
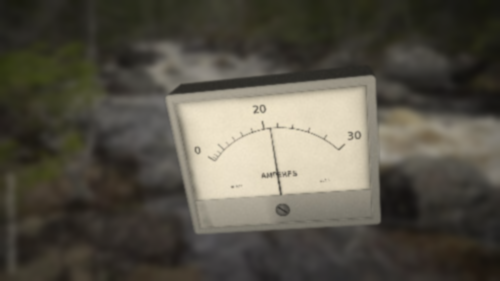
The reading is 21 (A)
